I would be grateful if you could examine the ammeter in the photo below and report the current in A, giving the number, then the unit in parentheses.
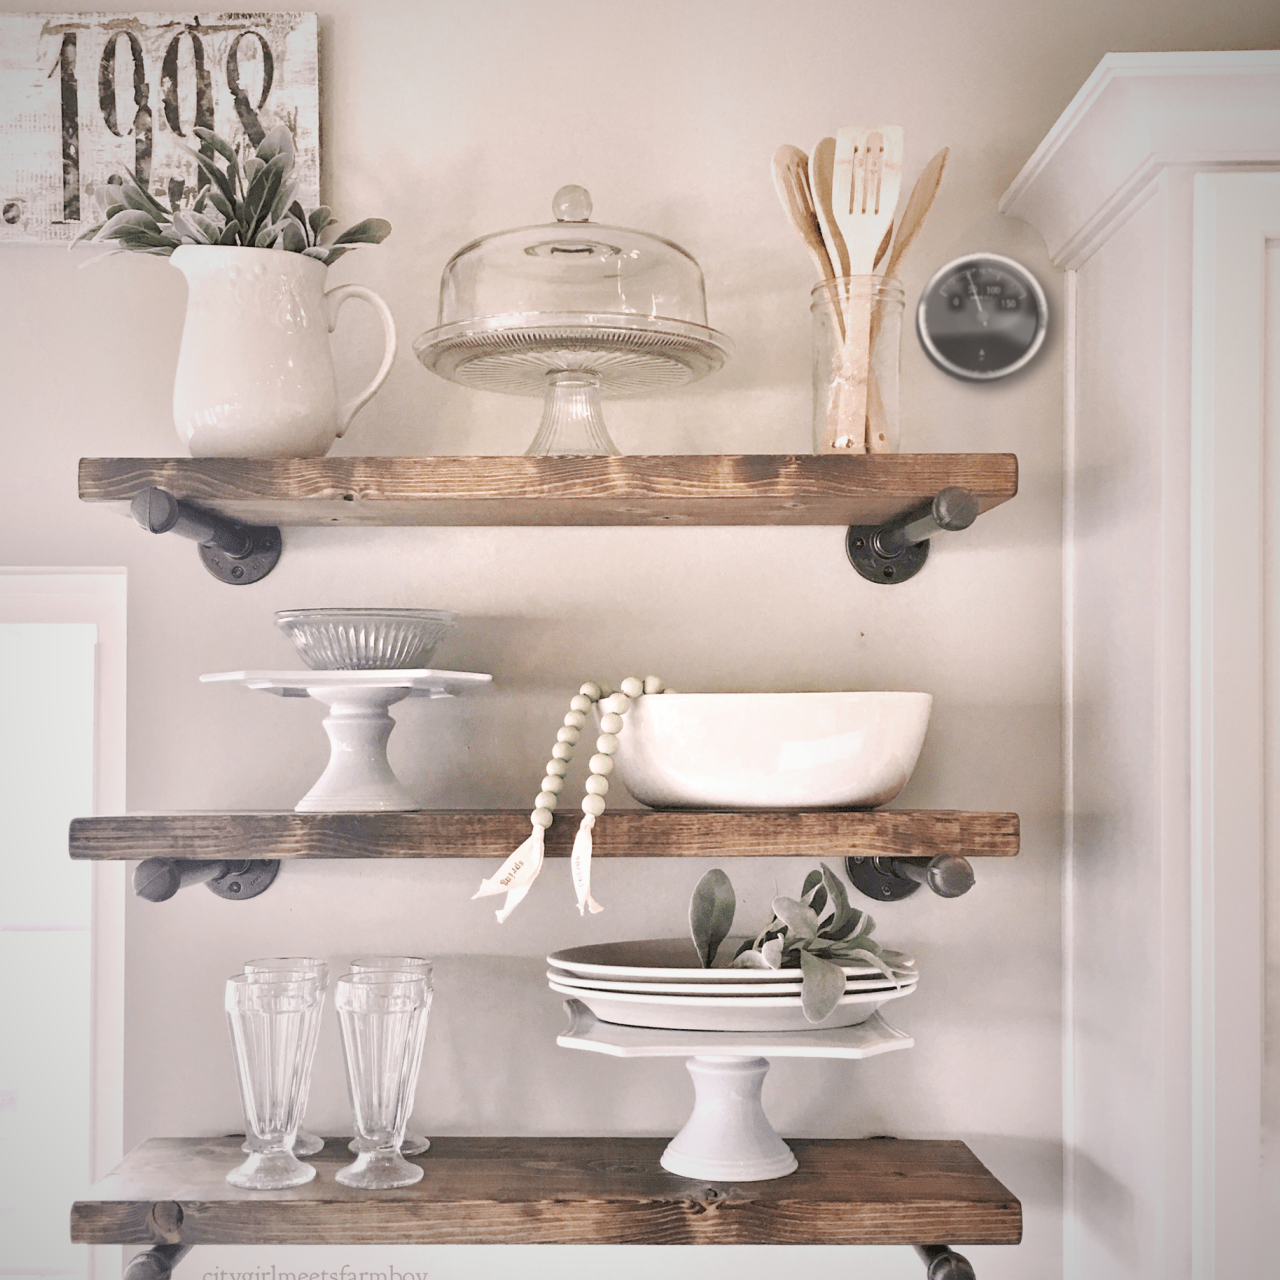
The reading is 50 (A)
